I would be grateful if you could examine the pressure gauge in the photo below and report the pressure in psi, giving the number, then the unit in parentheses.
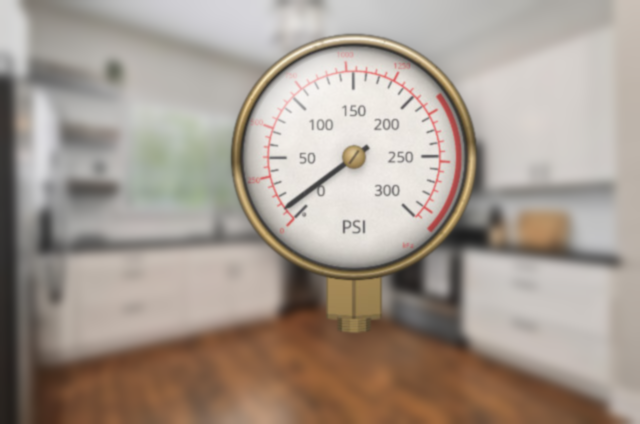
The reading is 10 (psi)
